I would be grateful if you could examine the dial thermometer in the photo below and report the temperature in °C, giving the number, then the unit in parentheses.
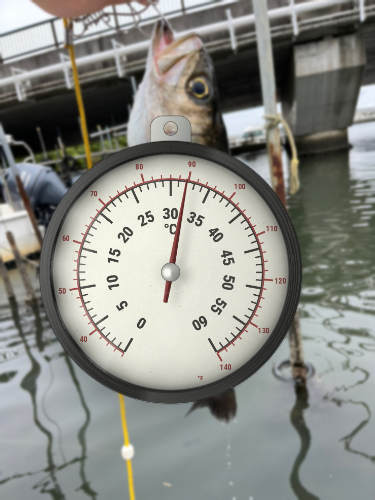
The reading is 32 (°C)
